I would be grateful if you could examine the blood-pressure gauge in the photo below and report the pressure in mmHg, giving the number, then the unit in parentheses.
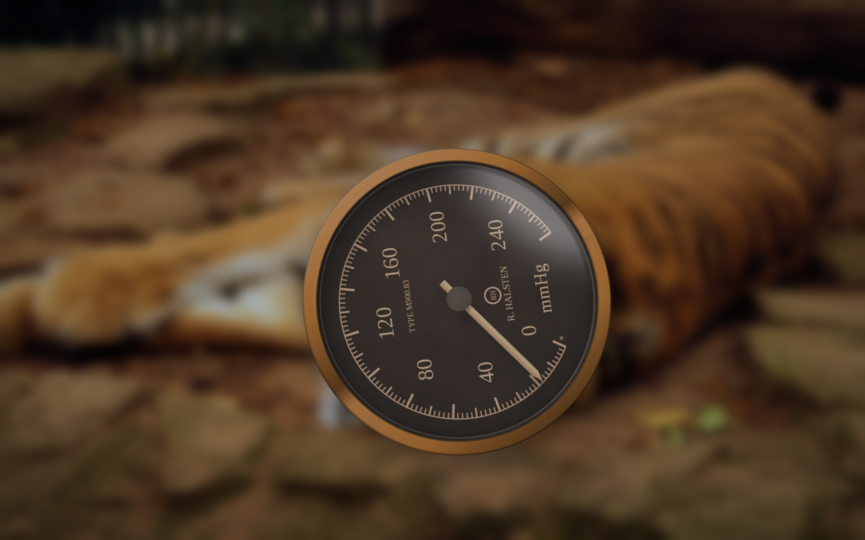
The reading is 18 (mmHg)
